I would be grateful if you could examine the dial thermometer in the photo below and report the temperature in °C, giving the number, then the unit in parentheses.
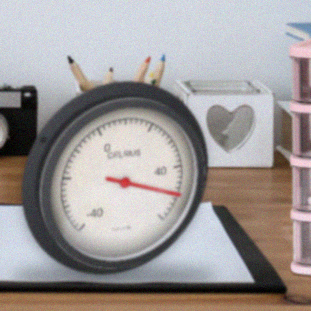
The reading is 50 (°C)
